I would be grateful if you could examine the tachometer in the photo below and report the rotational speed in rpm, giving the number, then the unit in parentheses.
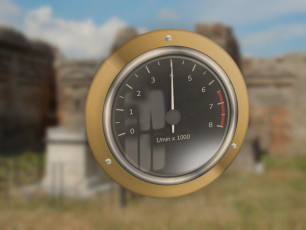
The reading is 4000 (rpm)
